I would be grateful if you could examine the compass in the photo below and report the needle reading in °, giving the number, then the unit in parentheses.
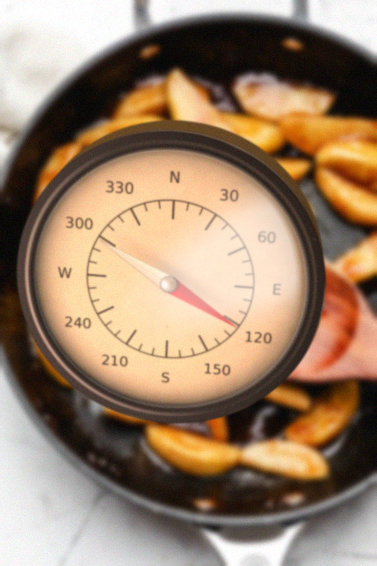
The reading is 120 (°)
